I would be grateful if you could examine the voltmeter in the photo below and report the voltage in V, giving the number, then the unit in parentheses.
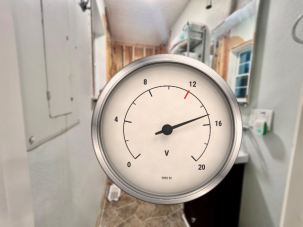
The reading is 15 (V)
